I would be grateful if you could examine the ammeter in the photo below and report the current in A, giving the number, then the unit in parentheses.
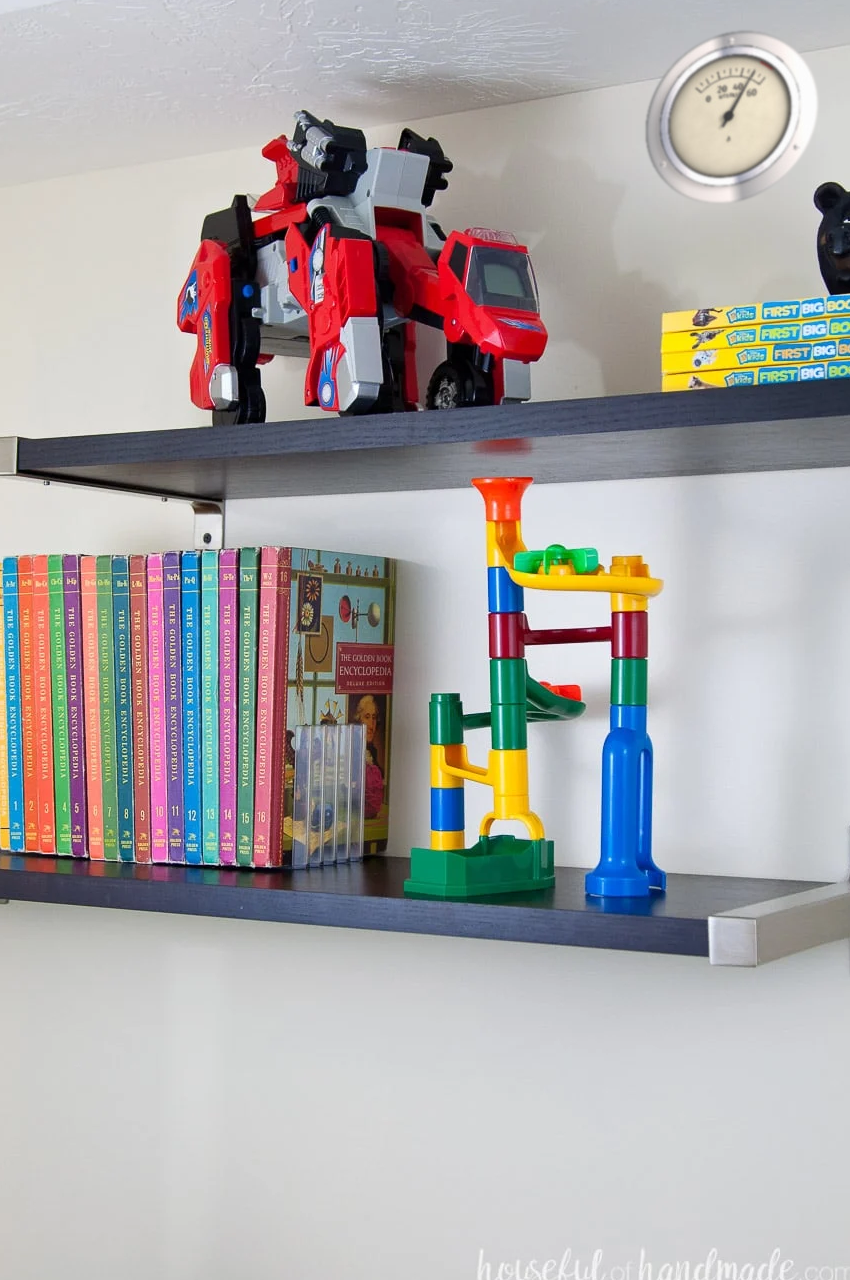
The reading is 50 (A)
